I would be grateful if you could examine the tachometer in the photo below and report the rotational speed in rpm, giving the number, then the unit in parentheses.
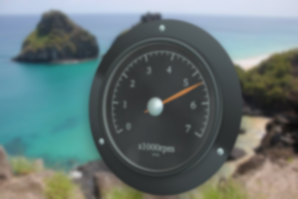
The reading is 5400 (rpm)
